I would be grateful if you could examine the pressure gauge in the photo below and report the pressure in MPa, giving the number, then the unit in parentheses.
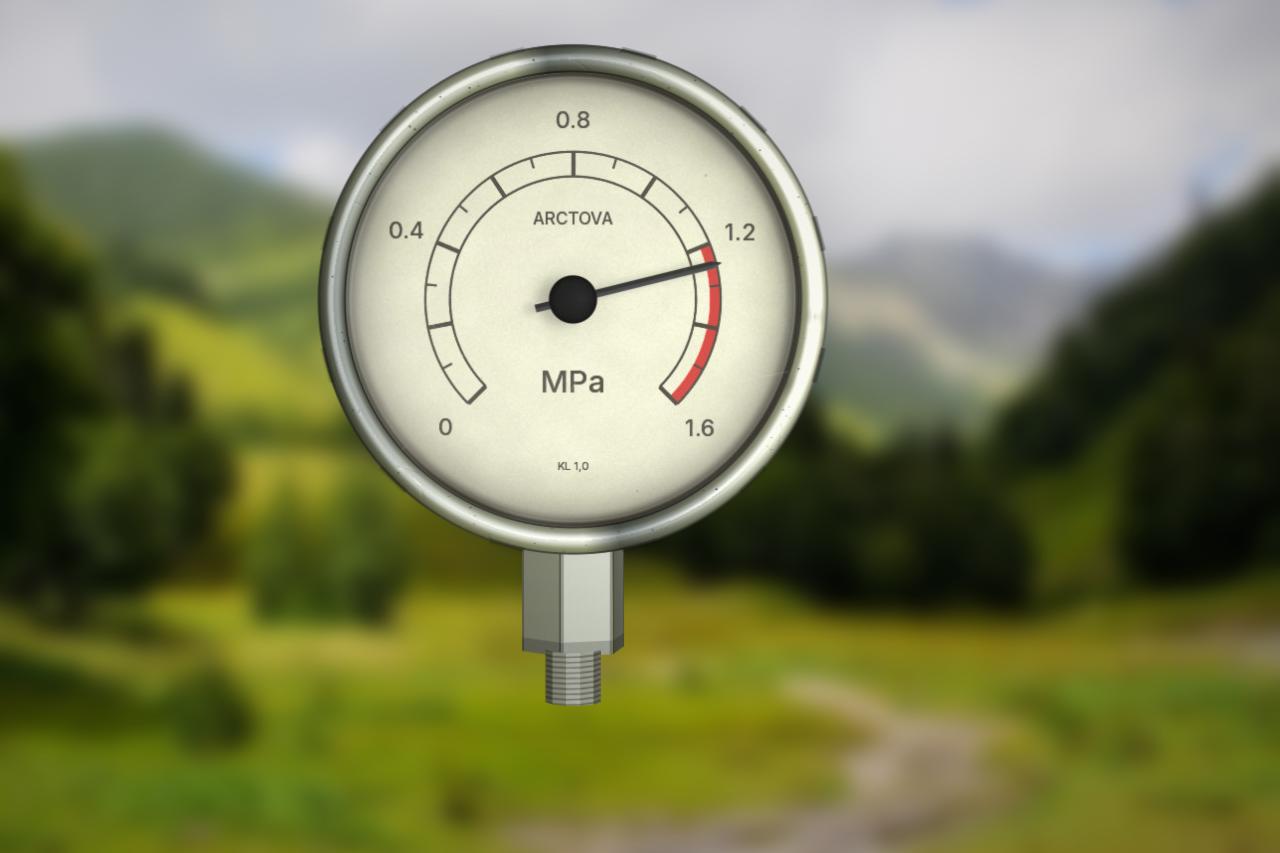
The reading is 1.25 (MPa)
